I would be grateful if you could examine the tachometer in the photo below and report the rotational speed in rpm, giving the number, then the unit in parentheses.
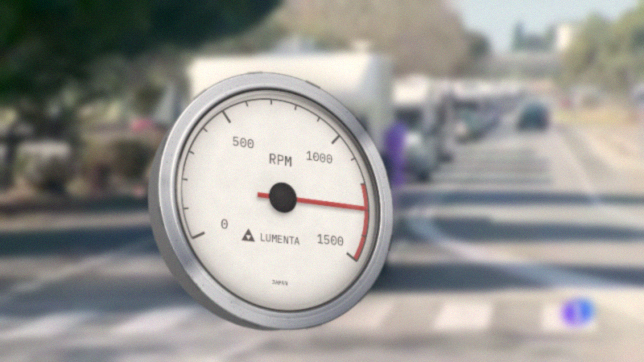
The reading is 1300 (rpm)
